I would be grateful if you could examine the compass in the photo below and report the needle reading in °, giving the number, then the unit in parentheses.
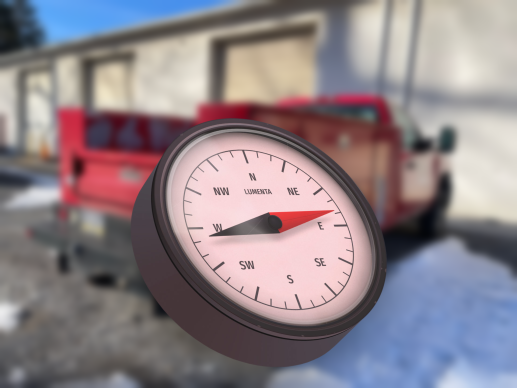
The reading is 80 (°)
